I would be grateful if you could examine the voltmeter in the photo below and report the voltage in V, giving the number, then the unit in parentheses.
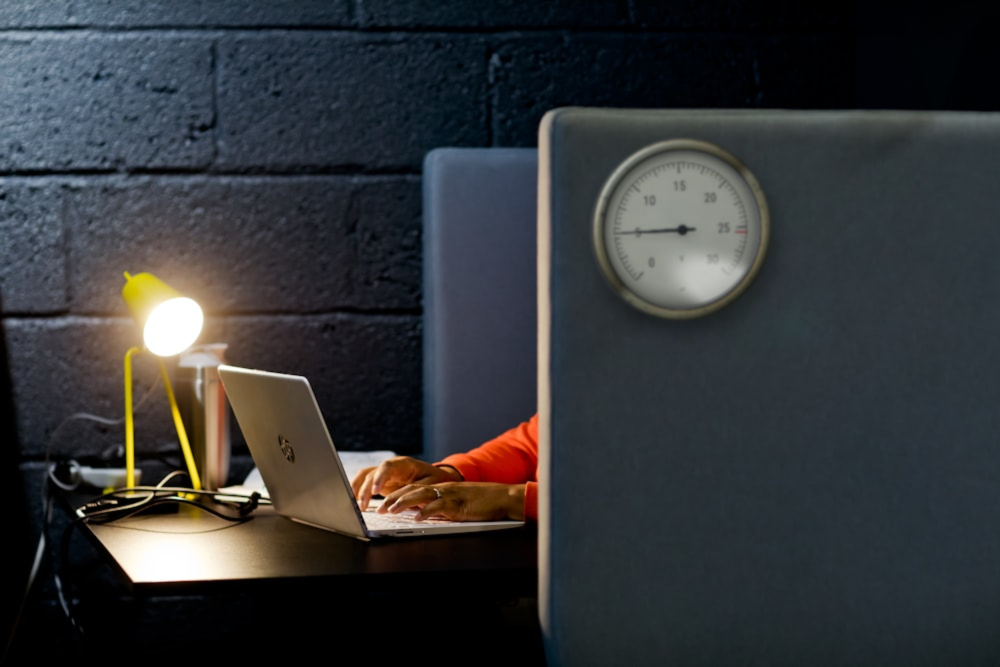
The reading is 5 (V)
